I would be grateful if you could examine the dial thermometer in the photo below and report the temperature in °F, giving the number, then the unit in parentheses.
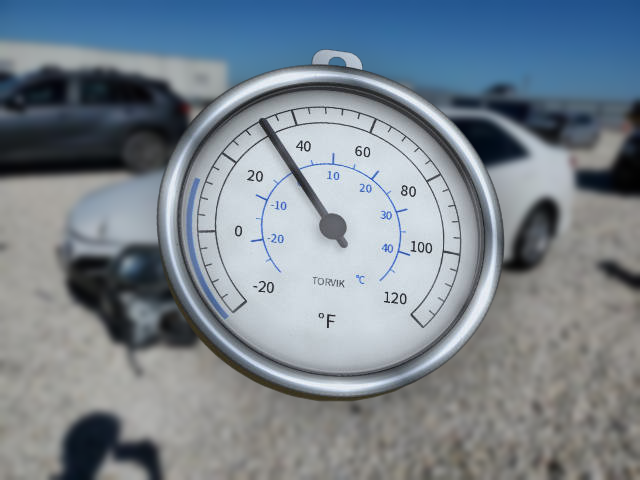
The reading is 32 (°F)
